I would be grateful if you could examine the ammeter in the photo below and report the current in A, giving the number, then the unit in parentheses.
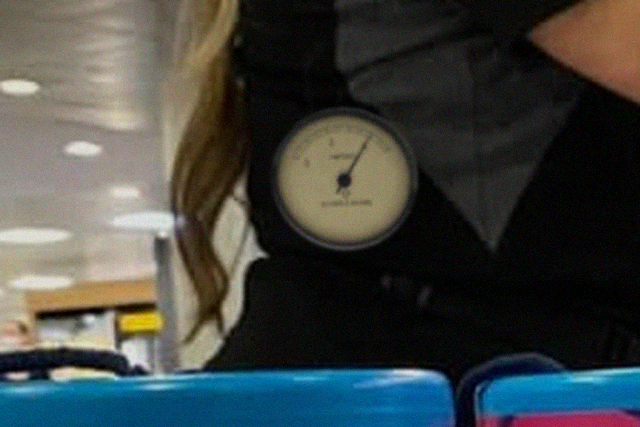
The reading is 4 (A)
